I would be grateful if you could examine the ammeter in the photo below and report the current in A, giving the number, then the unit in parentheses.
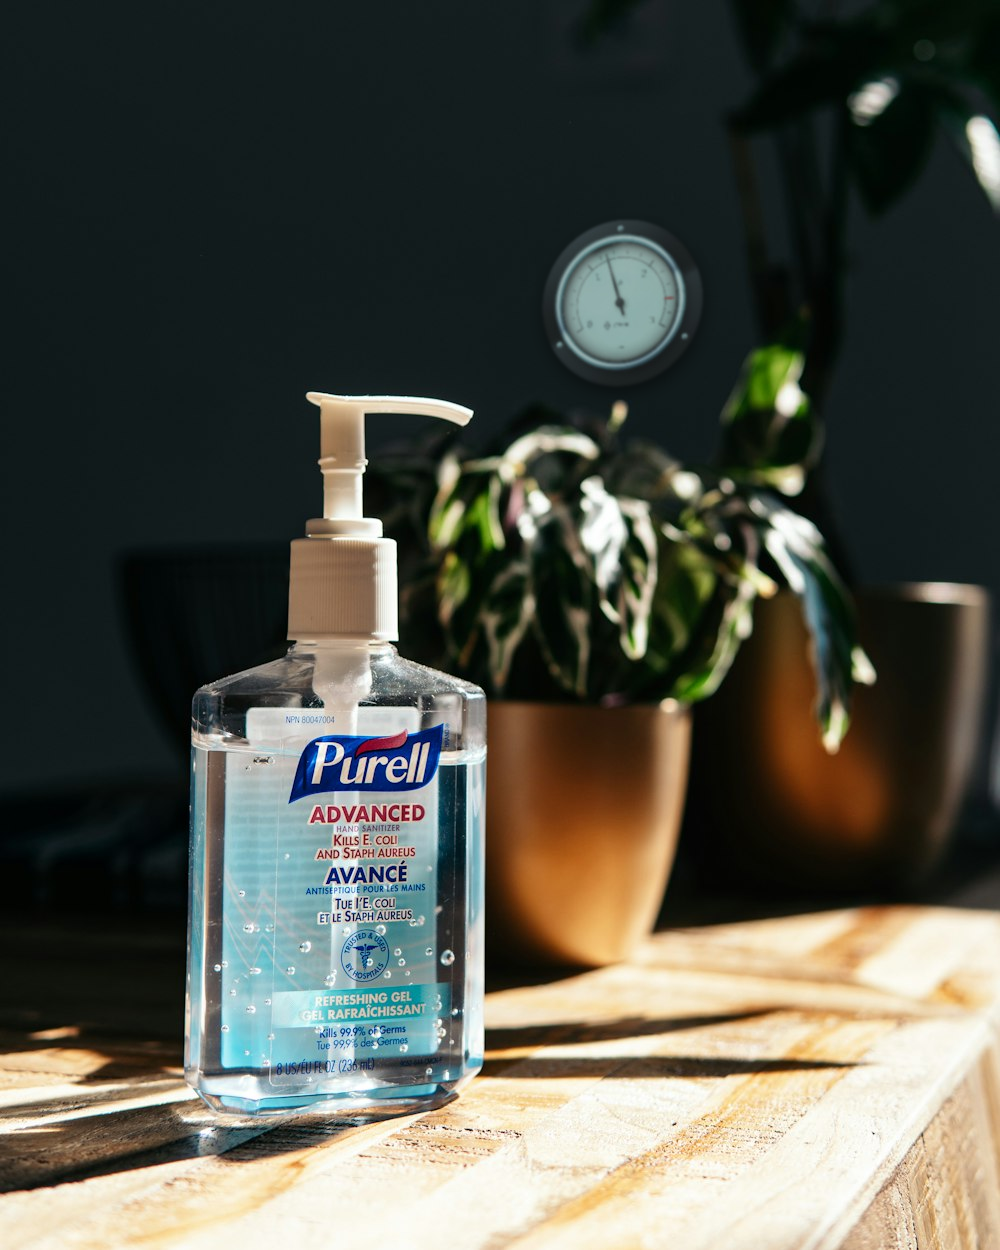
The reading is 1.3 (A)
